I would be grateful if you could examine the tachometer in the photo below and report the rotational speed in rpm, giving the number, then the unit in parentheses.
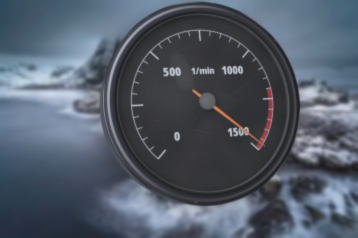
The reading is 1475 (rpm)
